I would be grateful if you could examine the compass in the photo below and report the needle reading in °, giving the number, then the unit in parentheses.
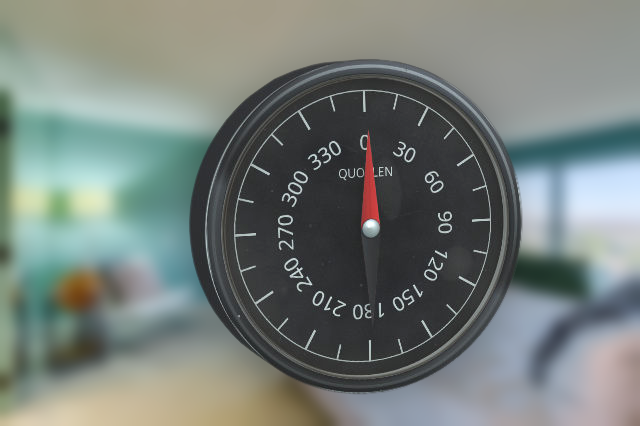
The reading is 0 (°)
